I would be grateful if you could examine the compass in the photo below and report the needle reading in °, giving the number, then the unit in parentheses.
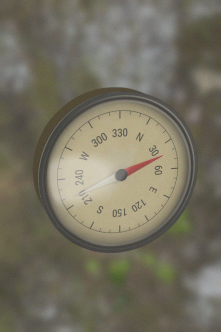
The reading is 40 (°)
